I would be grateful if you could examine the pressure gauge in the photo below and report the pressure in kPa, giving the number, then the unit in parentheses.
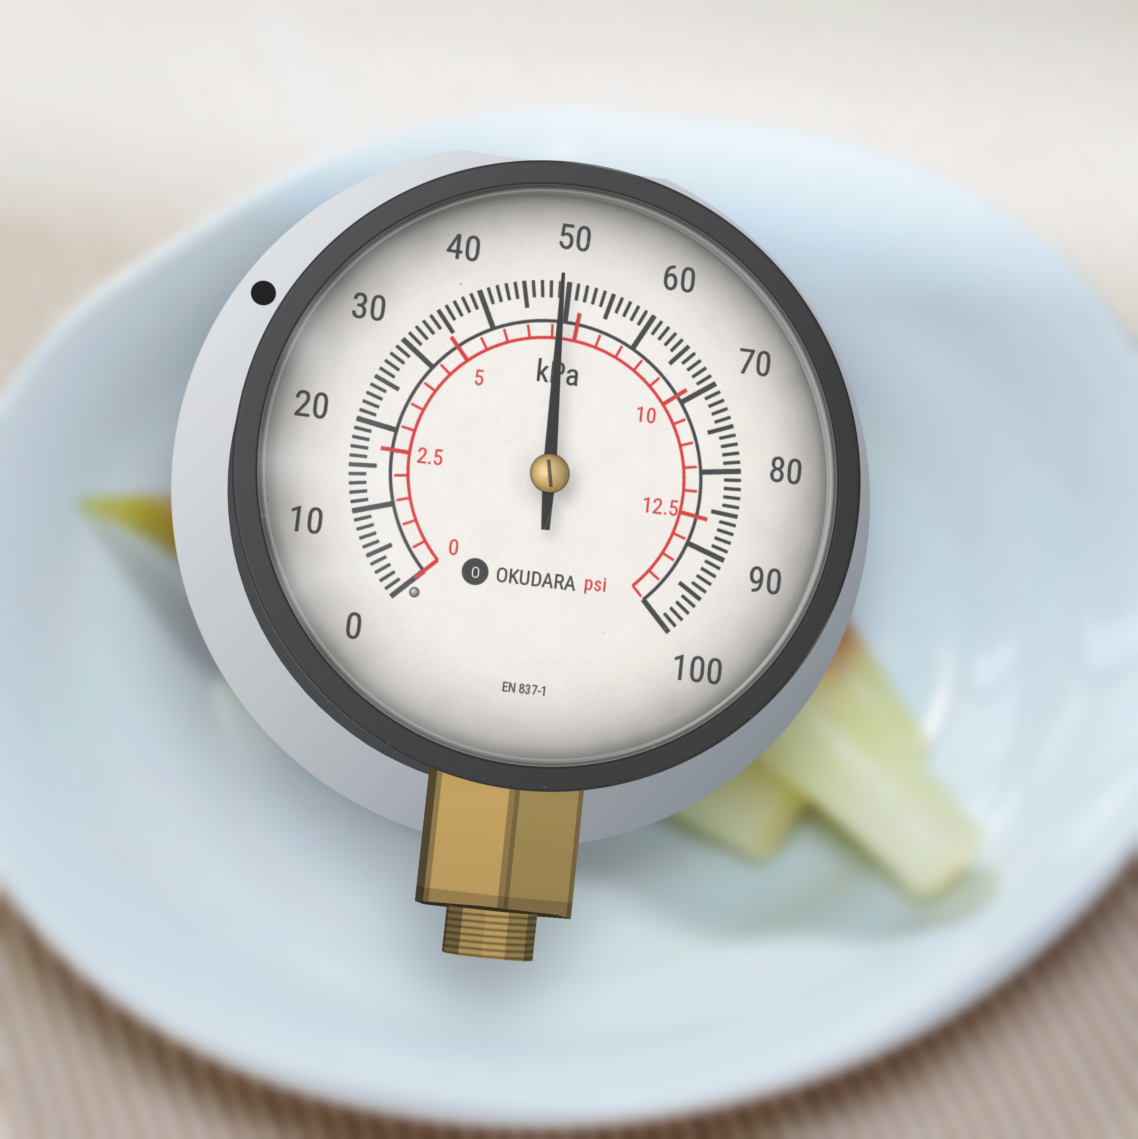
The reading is 49 (kPa)
